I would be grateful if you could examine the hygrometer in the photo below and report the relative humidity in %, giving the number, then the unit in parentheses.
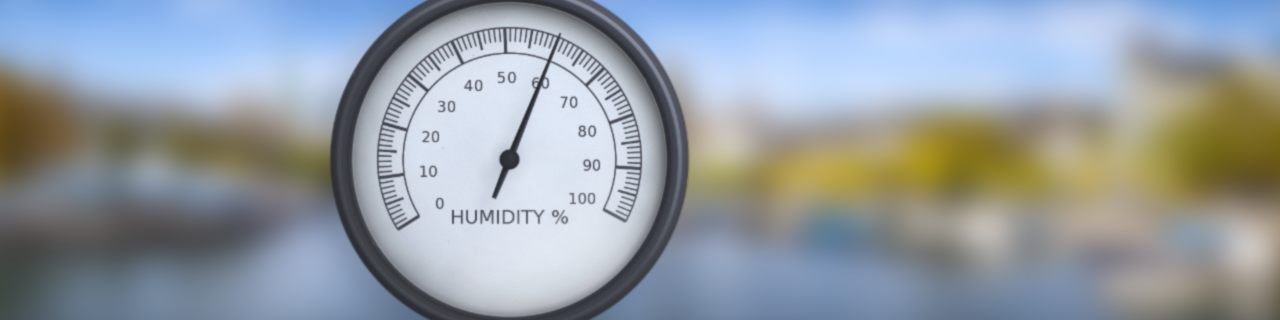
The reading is 60 (%)
